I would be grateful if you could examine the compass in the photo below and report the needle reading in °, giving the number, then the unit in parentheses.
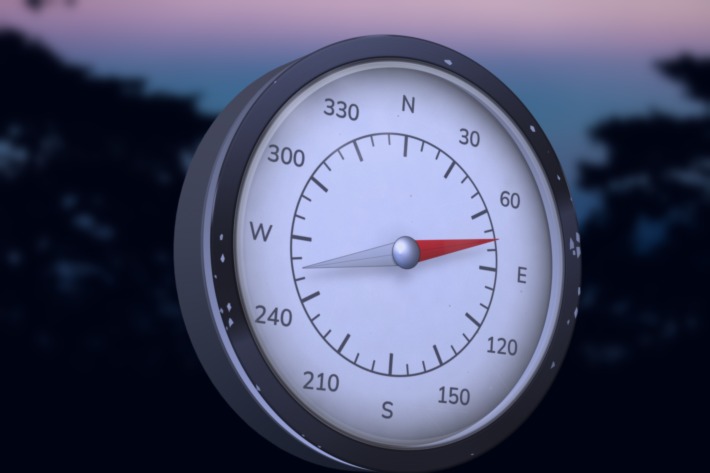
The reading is 75 (°)
